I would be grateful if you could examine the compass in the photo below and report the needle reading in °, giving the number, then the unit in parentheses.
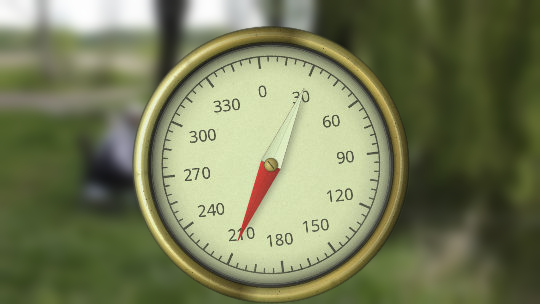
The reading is 210 (°)
